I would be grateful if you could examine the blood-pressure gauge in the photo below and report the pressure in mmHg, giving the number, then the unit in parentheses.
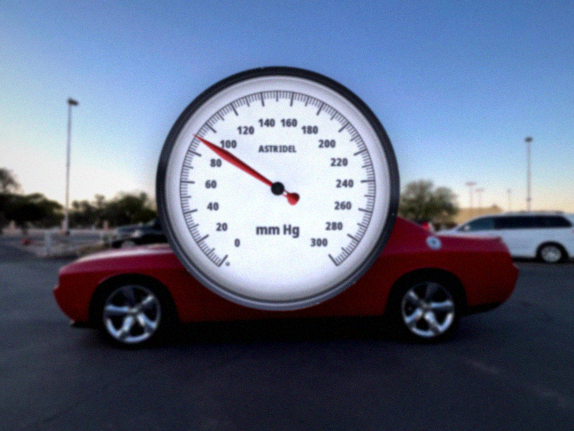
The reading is 90 (mmHg)
